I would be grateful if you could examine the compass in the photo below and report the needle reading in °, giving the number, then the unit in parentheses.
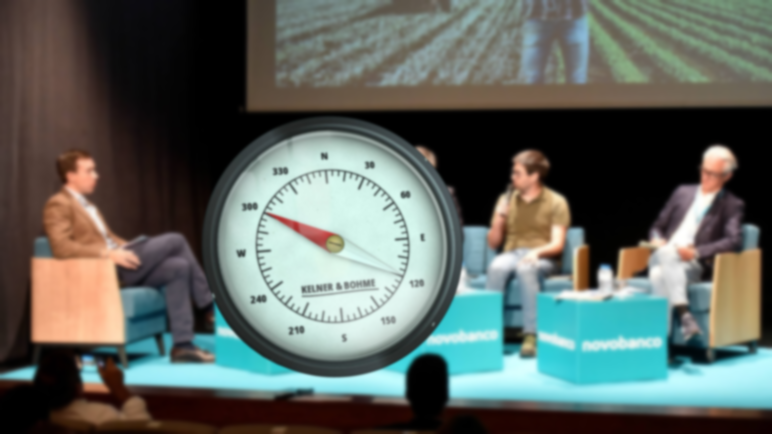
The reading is 300 (°)
